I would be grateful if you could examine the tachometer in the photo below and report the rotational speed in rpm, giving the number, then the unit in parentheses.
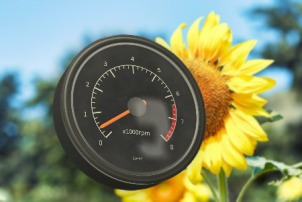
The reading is 400 (rpm)
